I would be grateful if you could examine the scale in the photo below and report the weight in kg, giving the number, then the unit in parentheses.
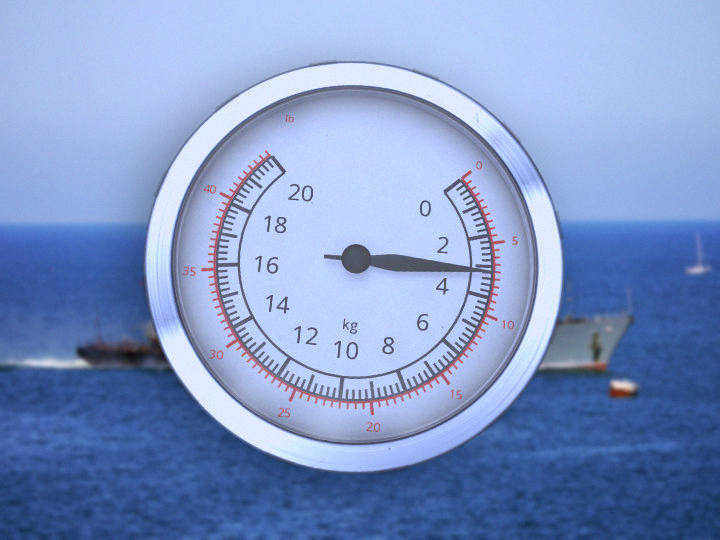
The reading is 3.2 (kg)
